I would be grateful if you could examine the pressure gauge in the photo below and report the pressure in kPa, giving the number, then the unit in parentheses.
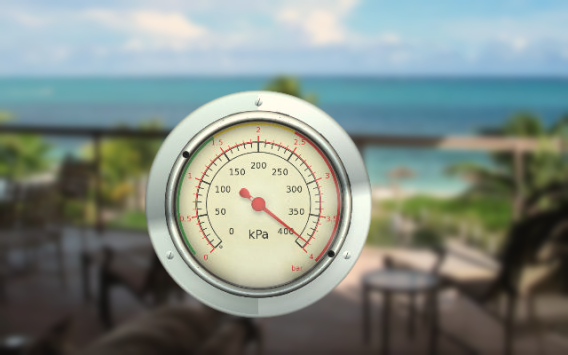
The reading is 390 (kPa)
